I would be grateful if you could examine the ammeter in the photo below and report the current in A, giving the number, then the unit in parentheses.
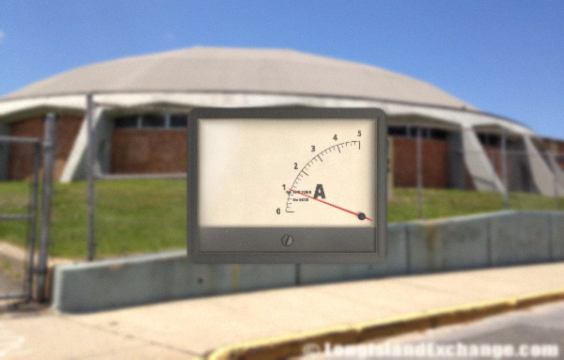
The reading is 1 (A)
